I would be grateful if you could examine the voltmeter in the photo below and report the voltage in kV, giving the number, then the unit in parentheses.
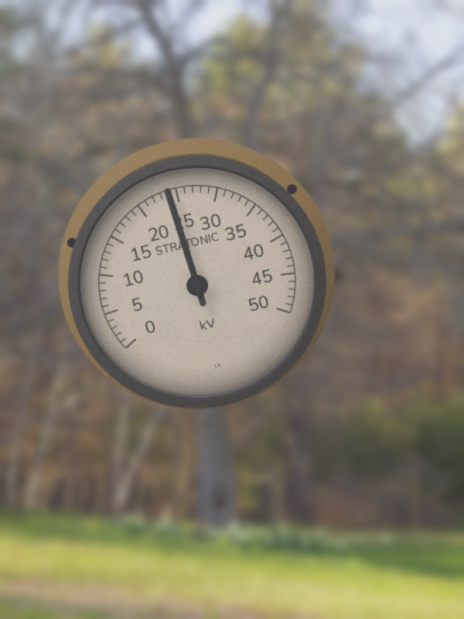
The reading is 24 (kV)
